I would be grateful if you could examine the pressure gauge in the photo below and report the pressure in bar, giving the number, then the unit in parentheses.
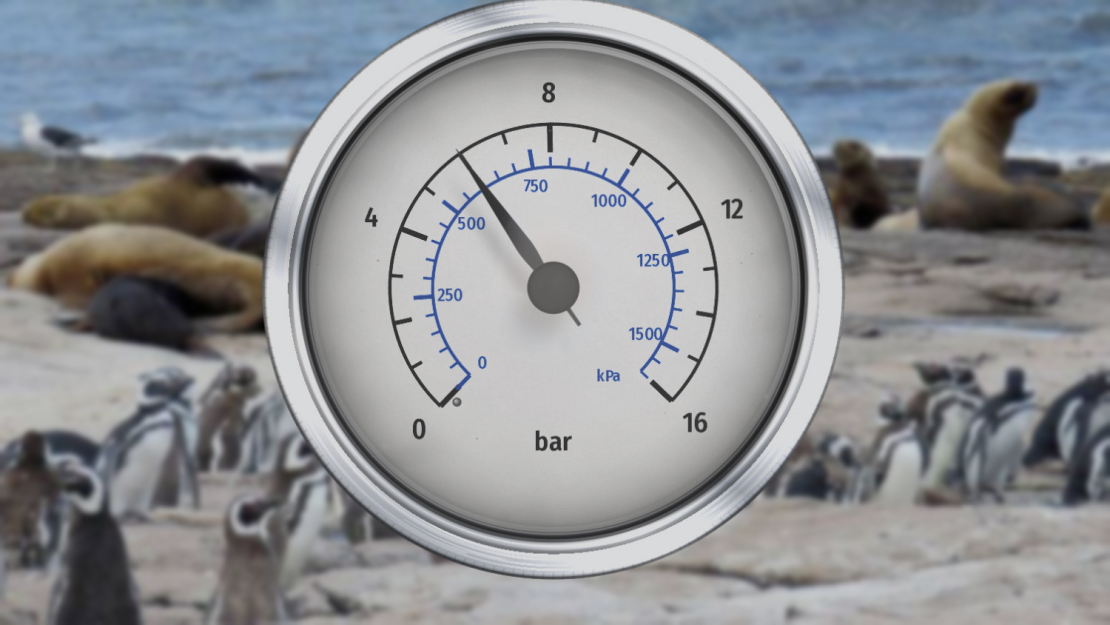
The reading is 6 (bar)
